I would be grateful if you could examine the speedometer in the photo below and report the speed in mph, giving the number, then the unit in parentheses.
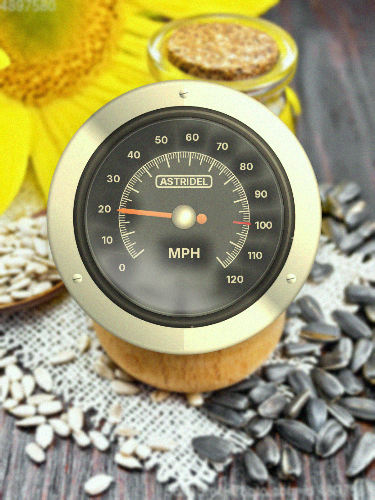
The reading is 20 (mph)
